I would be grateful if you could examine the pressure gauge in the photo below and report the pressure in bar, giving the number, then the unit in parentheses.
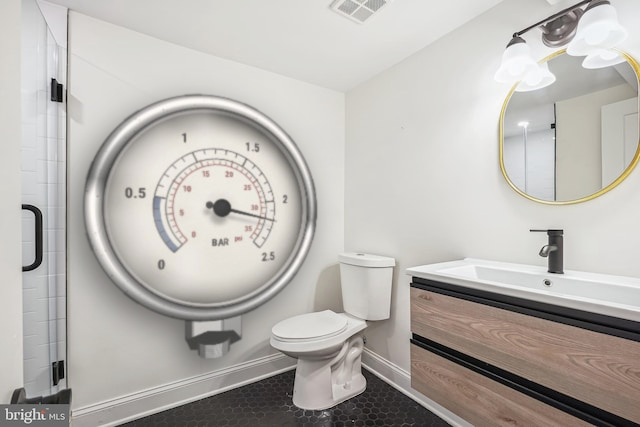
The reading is 2.2 (bar)
